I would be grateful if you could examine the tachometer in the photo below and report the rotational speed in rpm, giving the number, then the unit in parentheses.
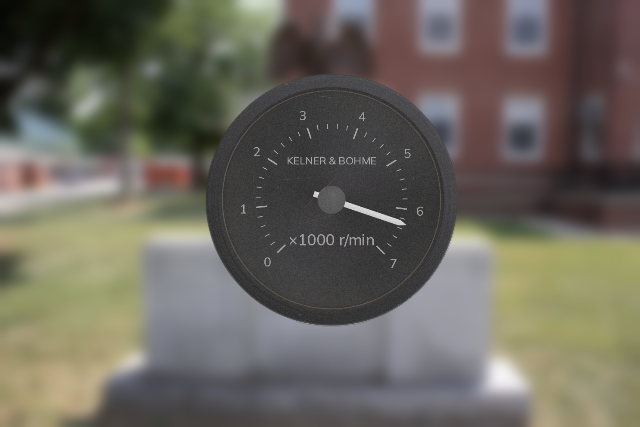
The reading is 6300 (rpm)
